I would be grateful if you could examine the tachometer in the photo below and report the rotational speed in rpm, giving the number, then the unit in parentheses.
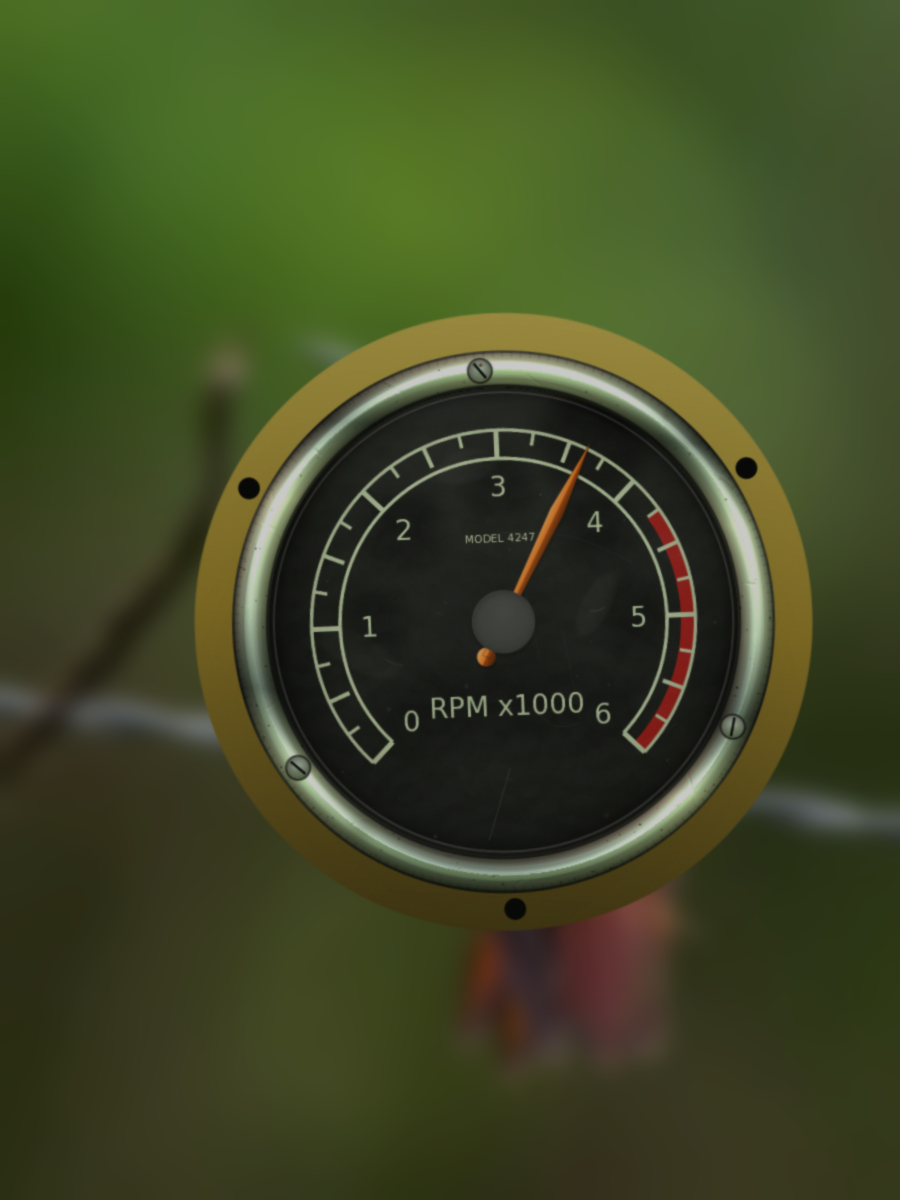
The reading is 3625 (rpm)
